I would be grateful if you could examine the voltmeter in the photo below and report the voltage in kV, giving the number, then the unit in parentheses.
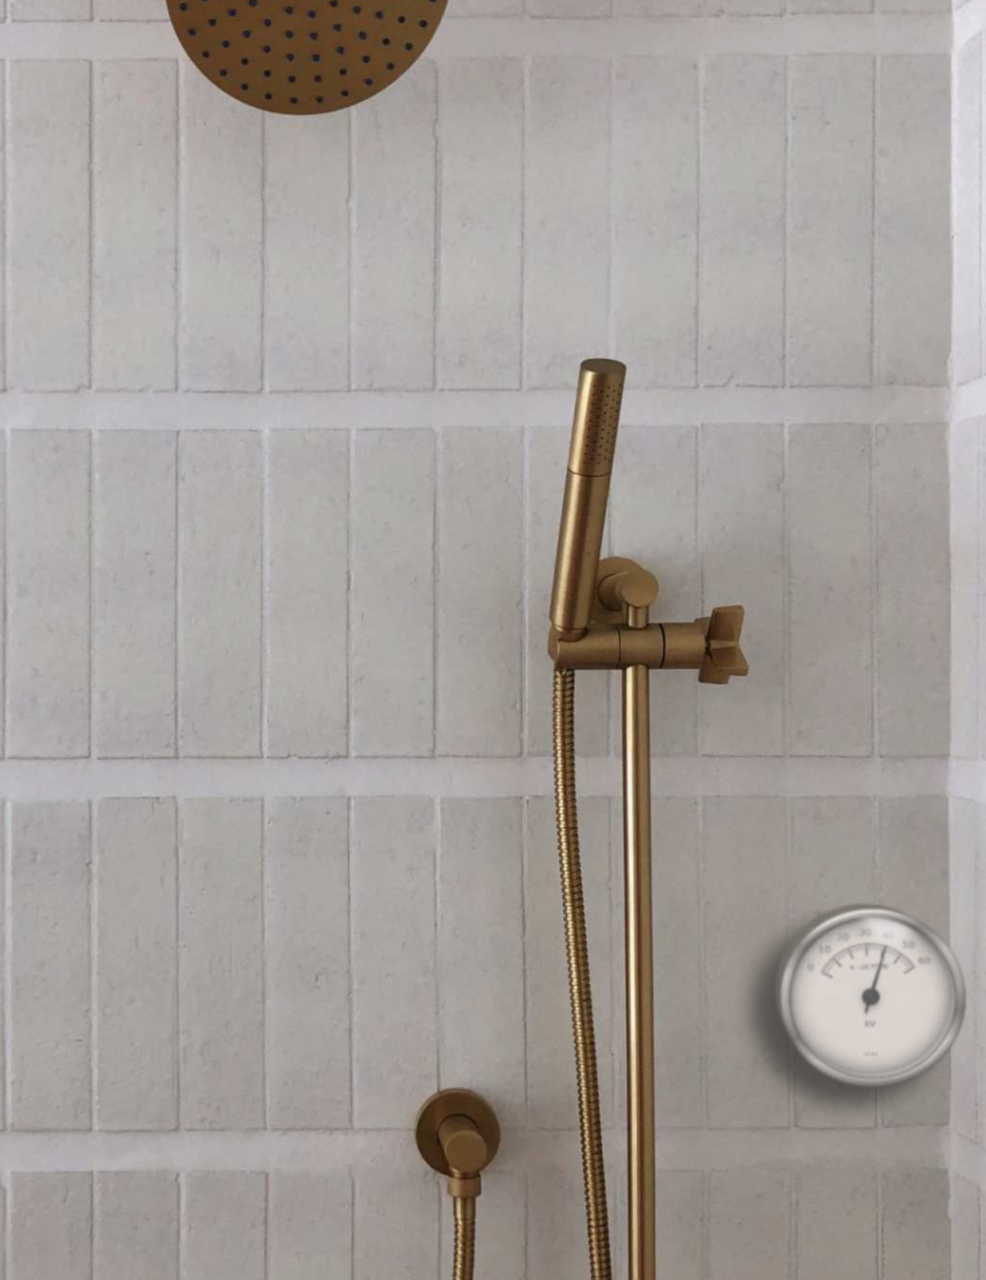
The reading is 40 (kV)
